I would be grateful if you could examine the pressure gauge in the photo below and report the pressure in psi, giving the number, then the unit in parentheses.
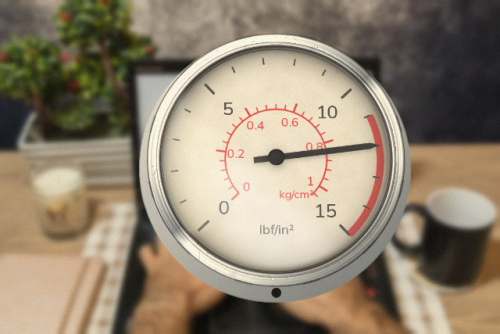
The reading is 12 (psi)
